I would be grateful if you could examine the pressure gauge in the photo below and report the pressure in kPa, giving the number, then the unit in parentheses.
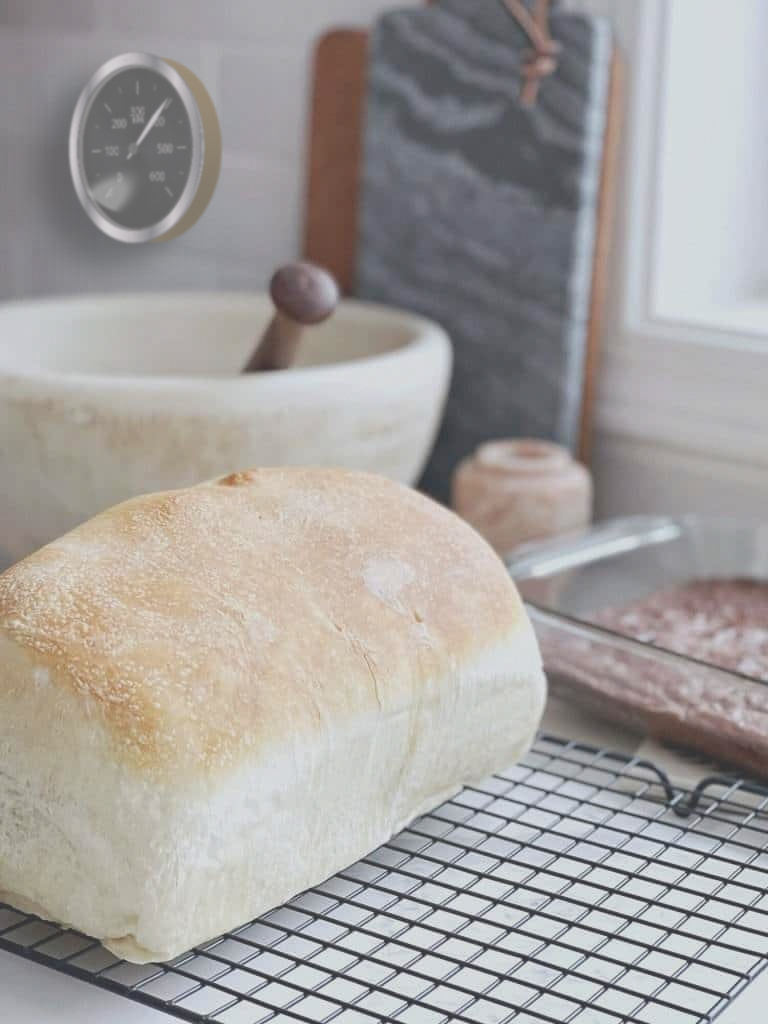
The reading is 400 (kPa)
